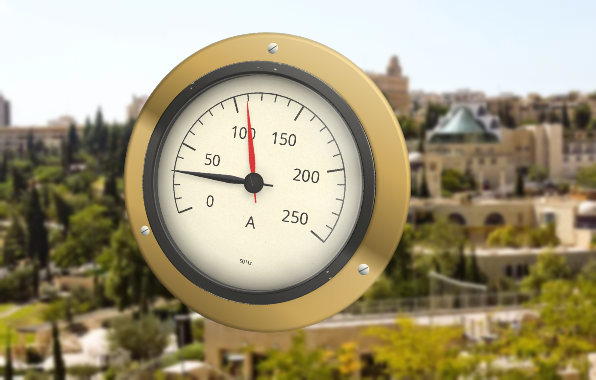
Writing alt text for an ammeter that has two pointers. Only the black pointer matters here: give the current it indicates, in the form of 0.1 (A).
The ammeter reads 30 (A)
